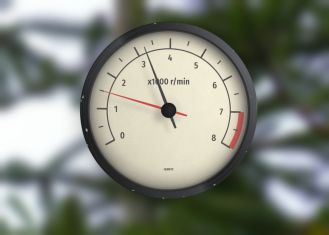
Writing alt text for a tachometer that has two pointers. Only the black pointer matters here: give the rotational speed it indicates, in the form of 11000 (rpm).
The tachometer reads 3250 (rpm)
